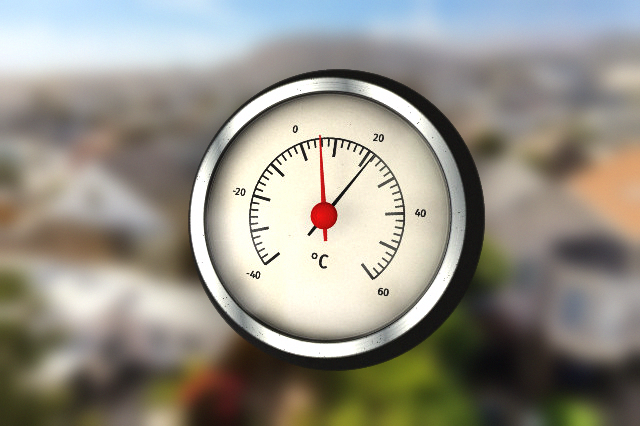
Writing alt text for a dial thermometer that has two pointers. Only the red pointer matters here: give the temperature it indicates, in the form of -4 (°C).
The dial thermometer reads 6 (°C)
